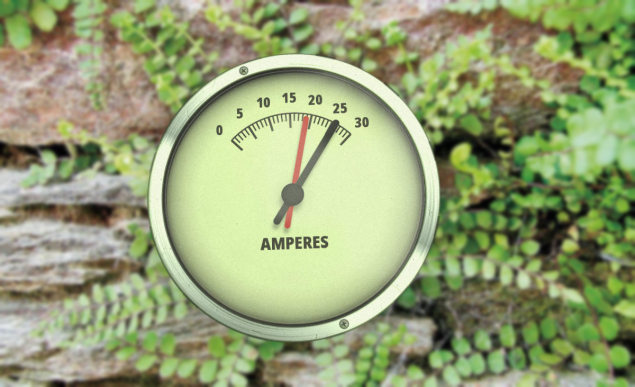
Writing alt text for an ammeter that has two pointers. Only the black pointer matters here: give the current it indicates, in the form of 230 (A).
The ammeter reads 26 (A)
